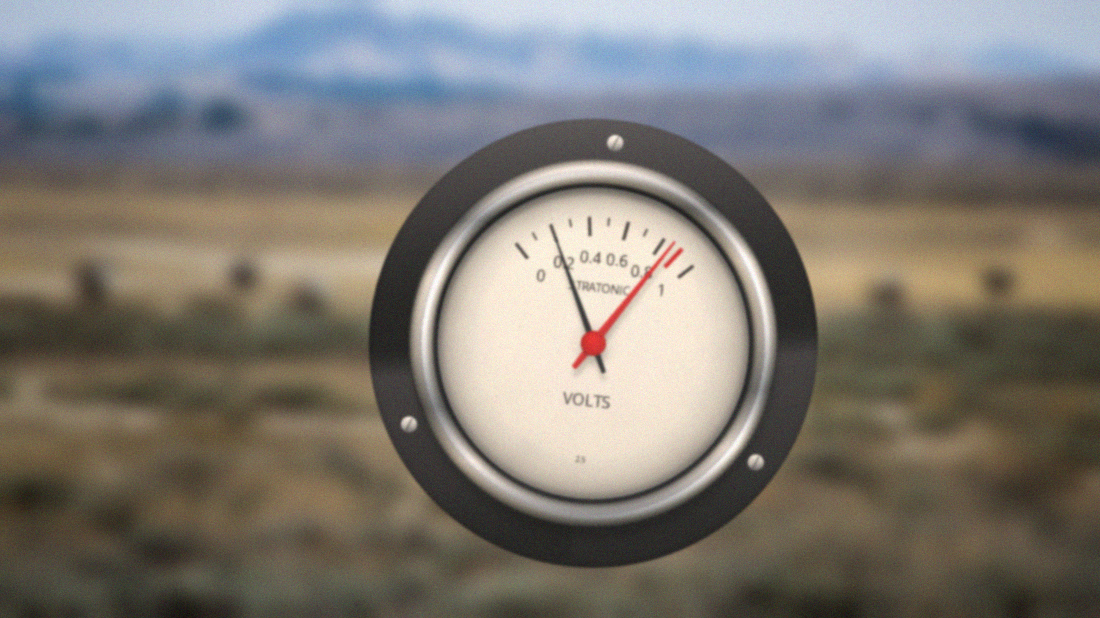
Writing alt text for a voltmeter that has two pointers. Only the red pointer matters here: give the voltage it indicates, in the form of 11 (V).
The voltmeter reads 0.85 (V)
